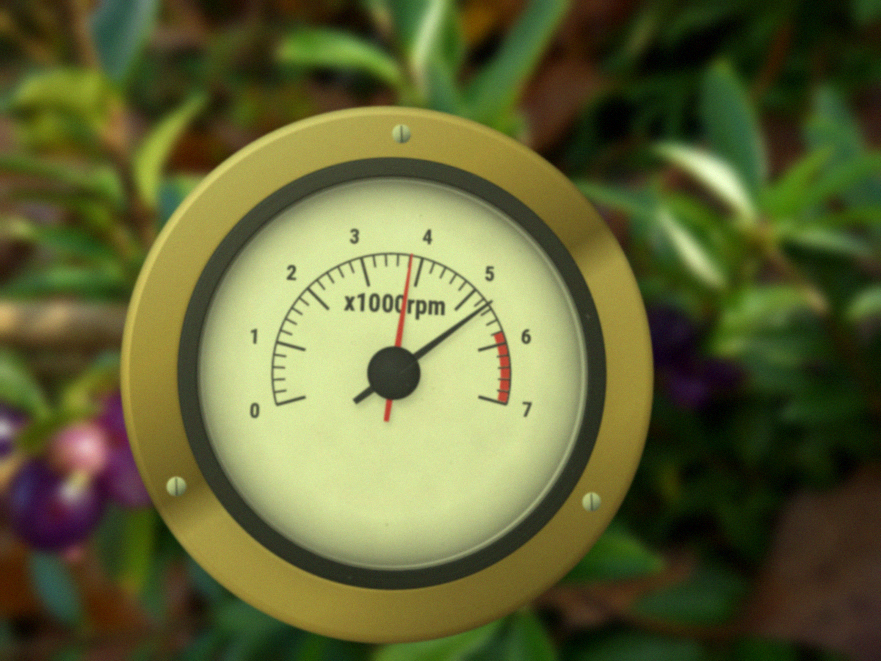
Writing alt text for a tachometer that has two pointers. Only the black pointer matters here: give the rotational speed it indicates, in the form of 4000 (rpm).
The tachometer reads 5300 (rpm)
